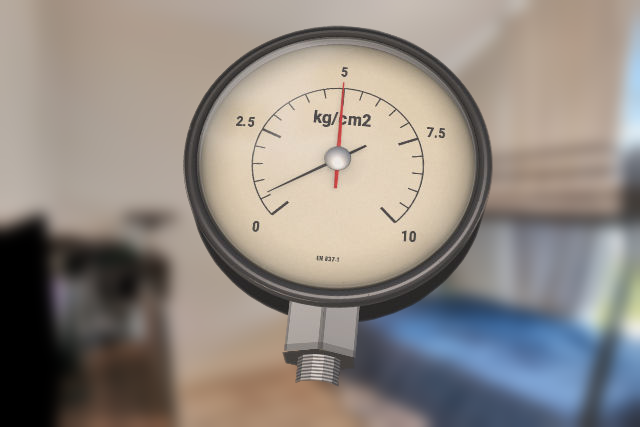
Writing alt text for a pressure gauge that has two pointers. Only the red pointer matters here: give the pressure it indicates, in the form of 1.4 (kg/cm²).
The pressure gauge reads 5 (kg/cm²)
